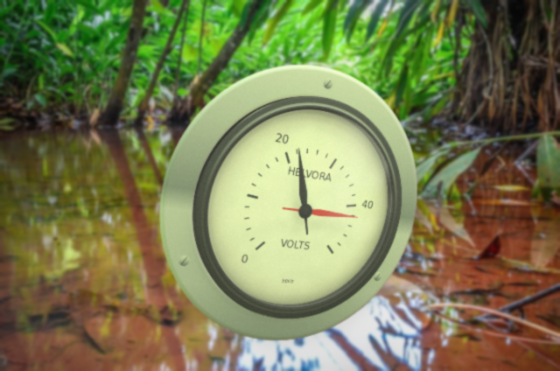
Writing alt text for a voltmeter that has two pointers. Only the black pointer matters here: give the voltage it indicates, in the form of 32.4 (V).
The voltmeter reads 22 (V)
